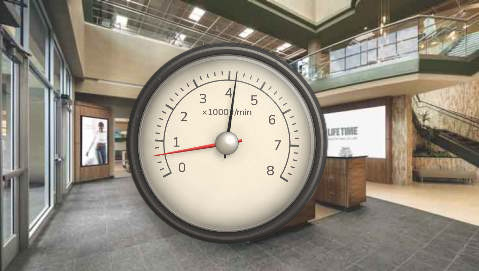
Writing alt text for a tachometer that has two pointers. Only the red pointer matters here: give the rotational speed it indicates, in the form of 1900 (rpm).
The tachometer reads 600 (rpm)
